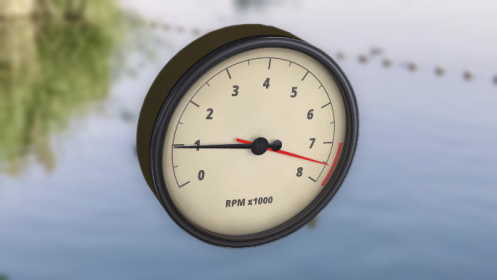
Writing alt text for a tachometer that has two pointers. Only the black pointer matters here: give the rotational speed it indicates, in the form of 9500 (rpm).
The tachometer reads 1000 (rpm)
